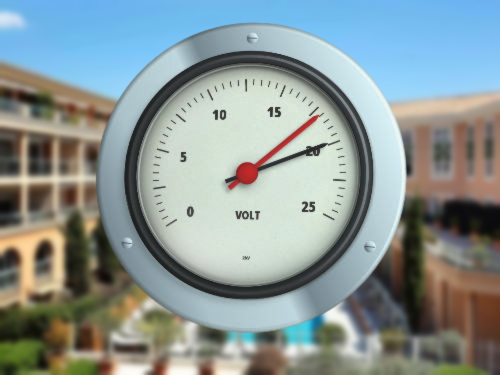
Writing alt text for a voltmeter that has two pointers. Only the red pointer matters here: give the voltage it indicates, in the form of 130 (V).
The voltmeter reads 18 (V)
